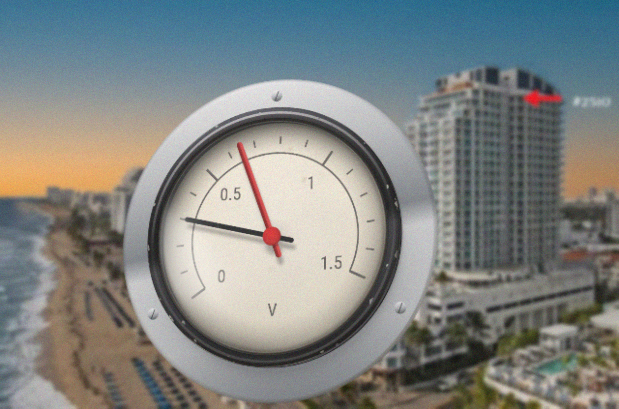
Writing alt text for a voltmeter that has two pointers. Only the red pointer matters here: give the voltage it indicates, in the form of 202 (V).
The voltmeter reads 0.65 (V)
